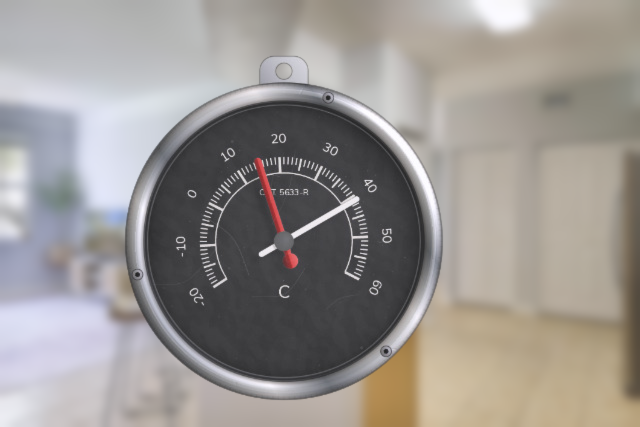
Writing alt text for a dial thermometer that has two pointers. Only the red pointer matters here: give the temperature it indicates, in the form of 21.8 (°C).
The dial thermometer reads 15 (°C)
